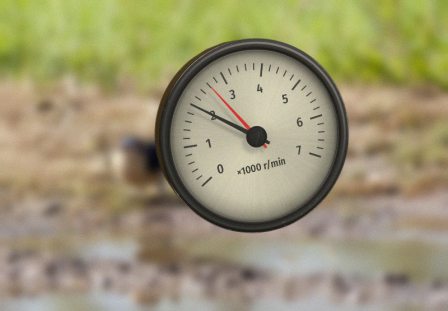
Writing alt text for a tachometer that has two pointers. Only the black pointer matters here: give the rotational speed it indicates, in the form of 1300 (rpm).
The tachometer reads 2000 (rpm)
